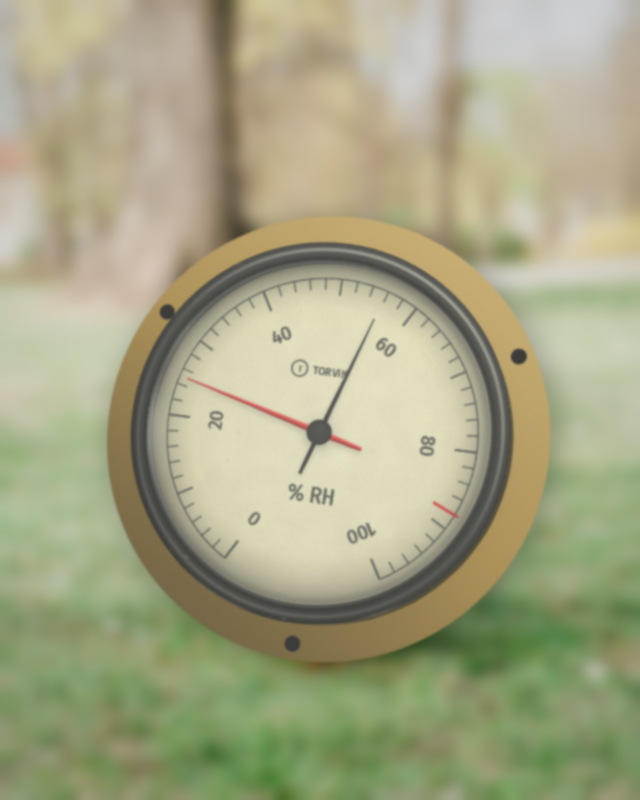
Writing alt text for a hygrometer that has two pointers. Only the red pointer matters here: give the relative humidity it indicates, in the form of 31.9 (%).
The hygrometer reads 25 (%)
